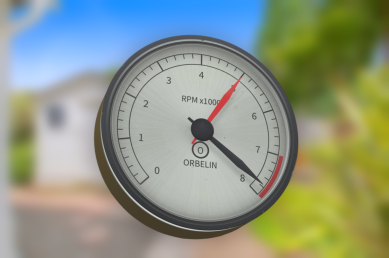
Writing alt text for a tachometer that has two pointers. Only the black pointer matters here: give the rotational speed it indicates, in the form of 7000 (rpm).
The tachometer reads 7800 (rpm)
